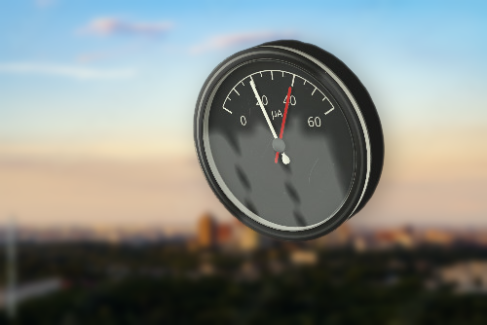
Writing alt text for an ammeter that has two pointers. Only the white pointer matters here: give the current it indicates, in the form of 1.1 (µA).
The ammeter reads 20 (µA)
